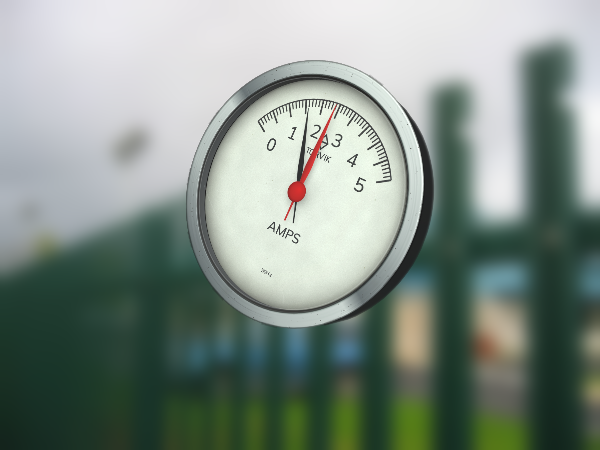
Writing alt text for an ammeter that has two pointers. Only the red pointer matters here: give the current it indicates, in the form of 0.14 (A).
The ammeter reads 2.5 (A)
